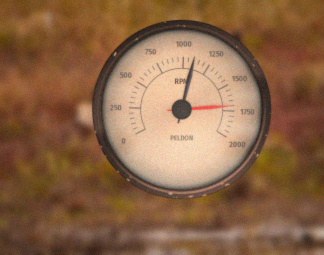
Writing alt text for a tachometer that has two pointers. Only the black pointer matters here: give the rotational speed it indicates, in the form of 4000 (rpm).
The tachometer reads 1100 (rpm)
